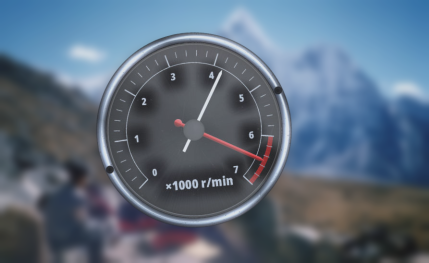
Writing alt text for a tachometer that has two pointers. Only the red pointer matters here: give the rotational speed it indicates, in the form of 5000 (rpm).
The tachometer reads 6500 (rpm)
